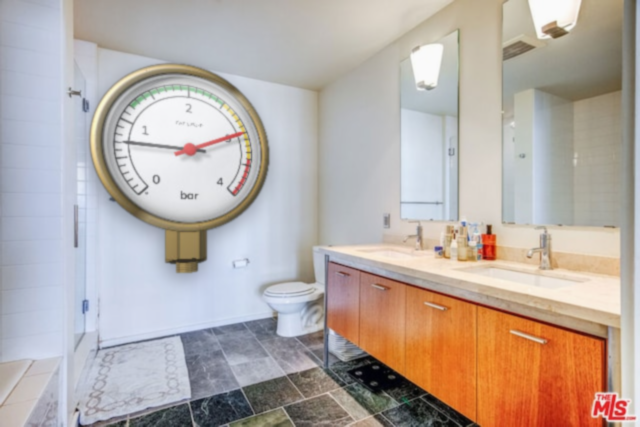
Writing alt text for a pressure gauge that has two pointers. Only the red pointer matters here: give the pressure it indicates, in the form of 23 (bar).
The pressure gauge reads 3 (bar)
